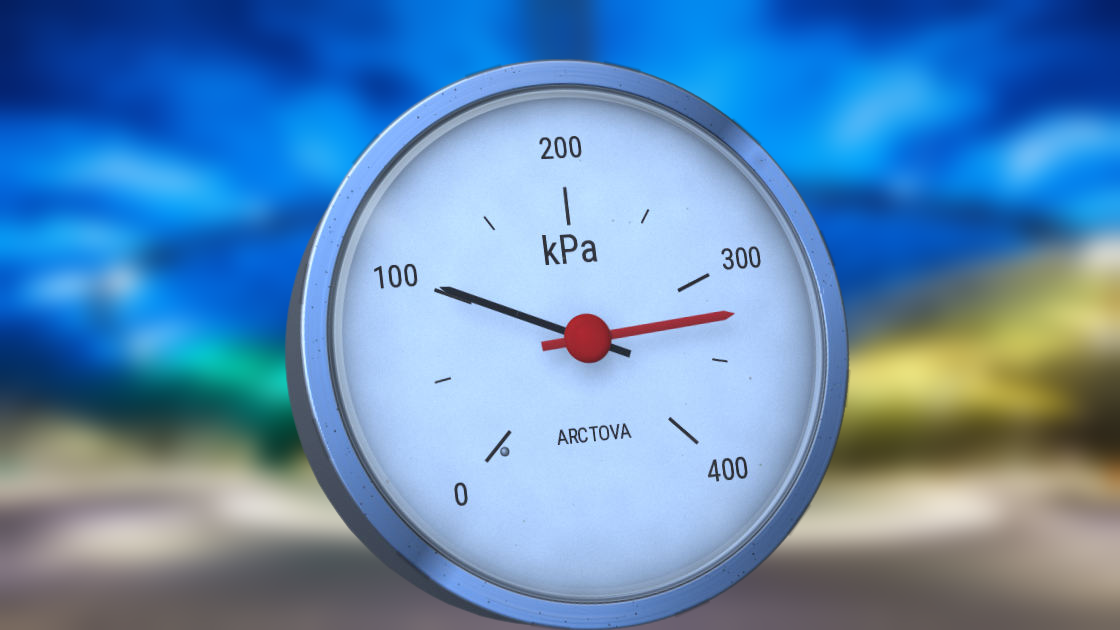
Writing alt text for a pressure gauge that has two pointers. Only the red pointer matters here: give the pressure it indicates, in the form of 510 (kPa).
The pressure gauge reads 325 (kPa)
